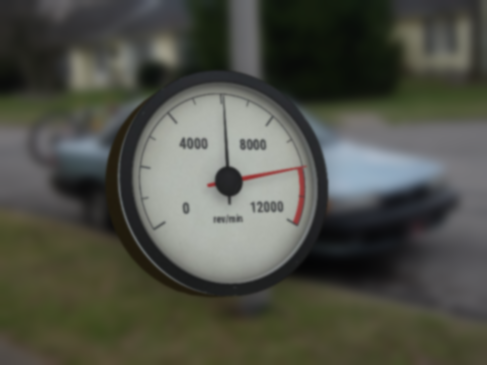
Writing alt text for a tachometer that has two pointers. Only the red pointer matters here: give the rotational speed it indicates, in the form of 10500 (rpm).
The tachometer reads 10000 (rpm)
